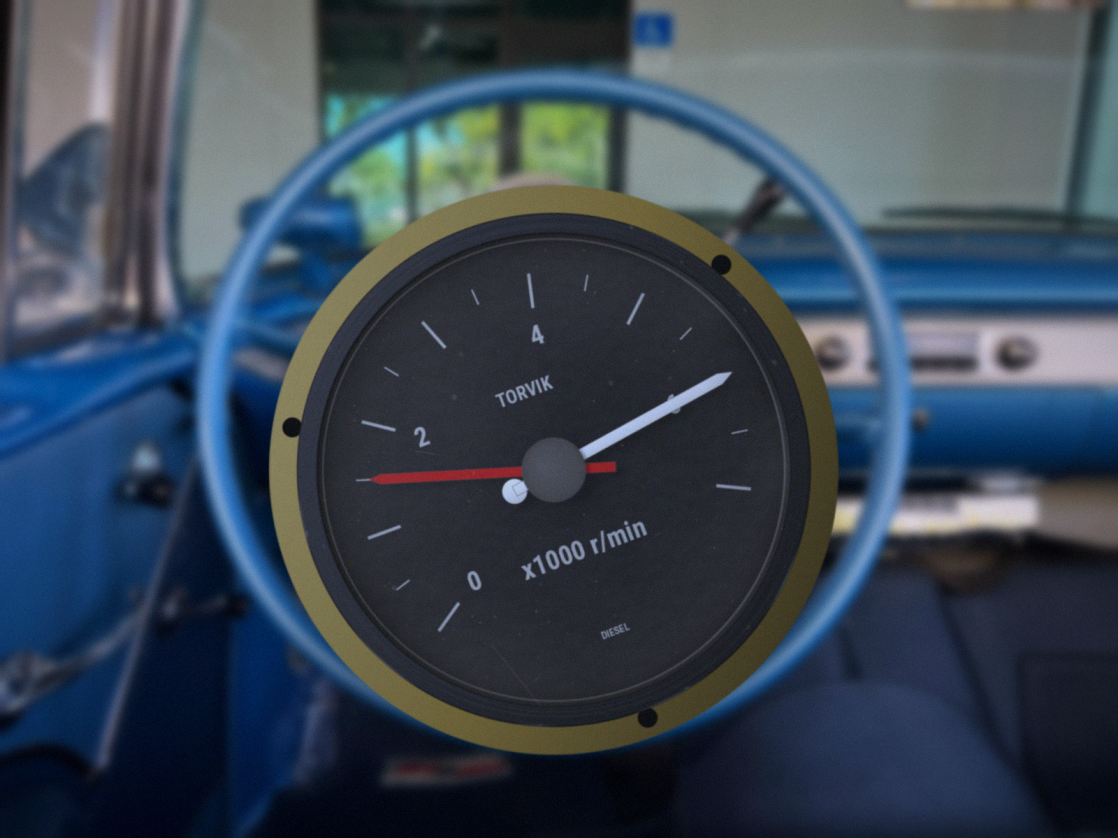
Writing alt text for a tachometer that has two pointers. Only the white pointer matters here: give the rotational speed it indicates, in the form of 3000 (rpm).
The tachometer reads 6000 (rpm)
